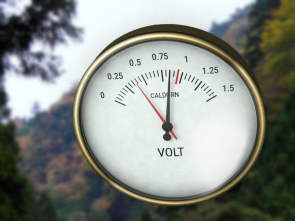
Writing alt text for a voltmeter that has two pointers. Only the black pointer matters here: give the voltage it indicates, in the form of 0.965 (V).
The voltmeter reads 0.85 (V)
